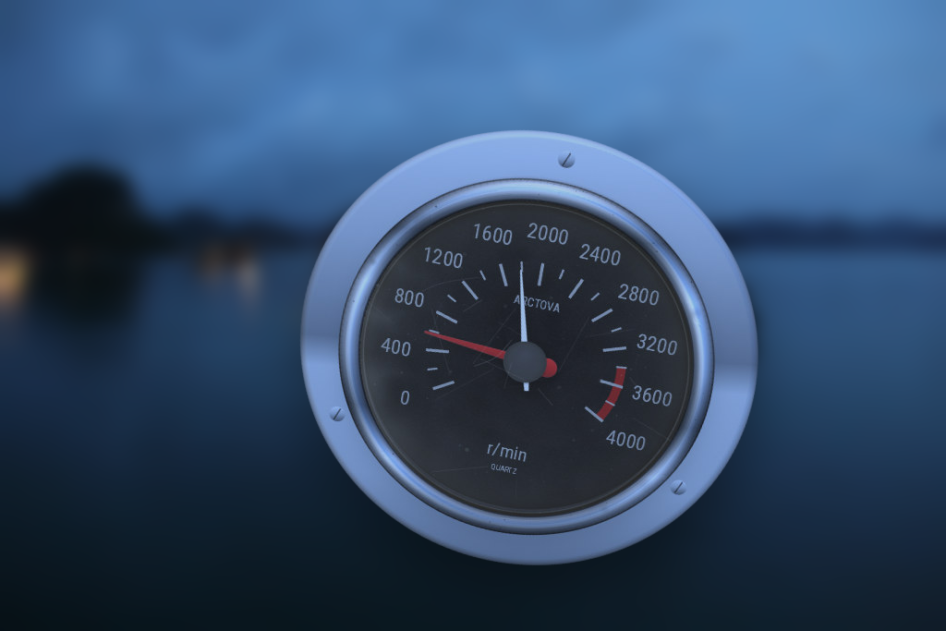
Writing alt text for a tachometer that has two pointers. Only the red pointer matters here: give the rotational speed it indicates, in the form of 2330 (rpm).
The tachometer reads 600 (rpm)
